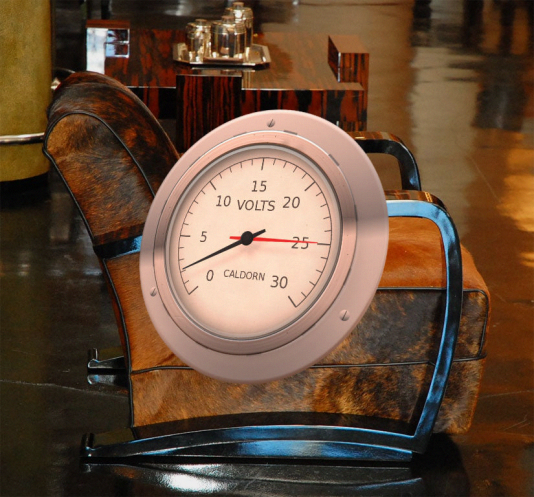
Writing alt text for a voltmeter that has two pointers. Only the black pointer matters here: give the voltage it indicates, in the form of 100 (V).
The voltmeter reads 2 (V)
